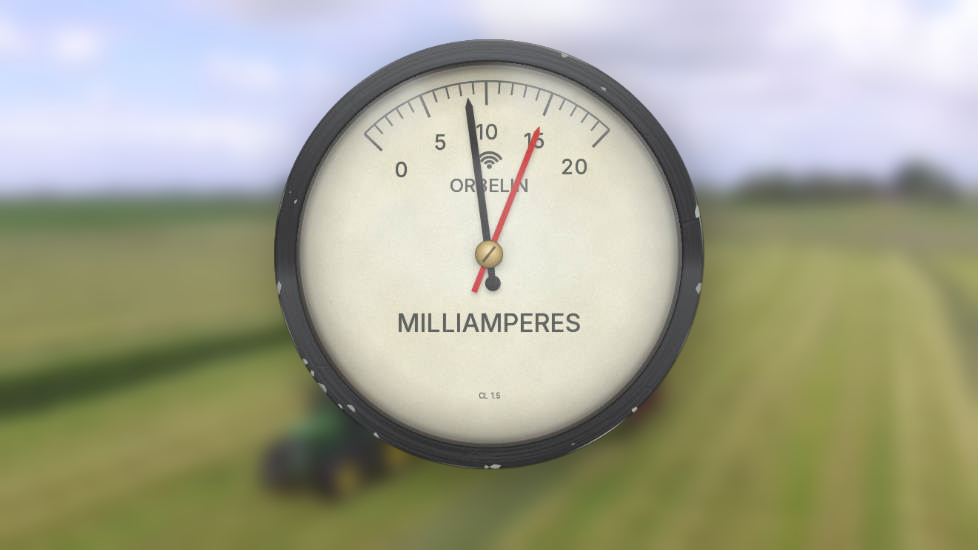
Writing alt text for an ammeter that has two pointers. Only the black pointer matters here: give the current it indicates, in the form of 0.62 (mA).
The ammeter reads 8.5 (mA)
